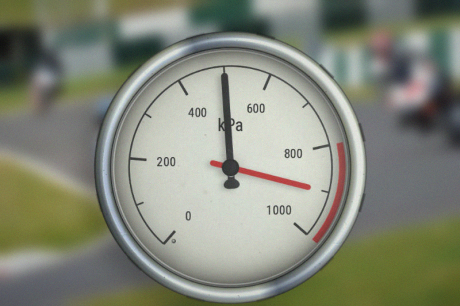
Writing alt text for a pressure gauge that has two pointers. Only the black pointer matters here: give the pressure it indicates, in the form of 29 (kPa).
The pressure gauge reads 500 (kPa)
